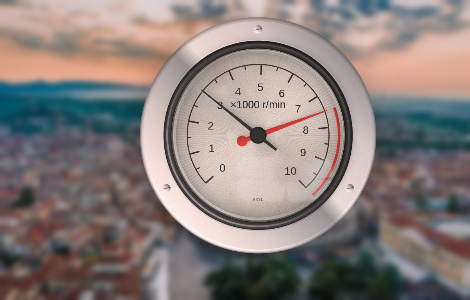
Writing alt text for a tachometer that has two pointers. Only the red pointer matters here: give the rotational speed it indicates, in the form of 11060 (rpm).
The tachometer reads 7500 (rpm)
